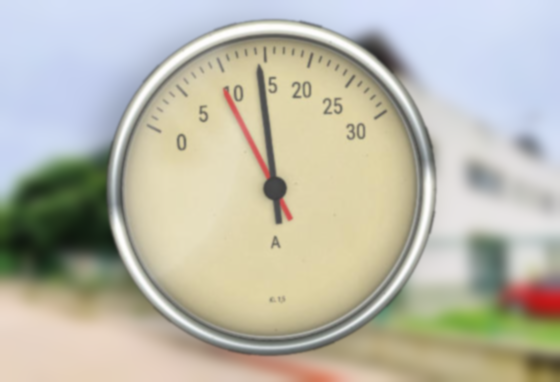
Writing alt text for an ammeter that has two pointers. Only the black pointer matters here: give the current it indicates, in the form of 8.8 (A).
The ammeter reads 14 (A)
